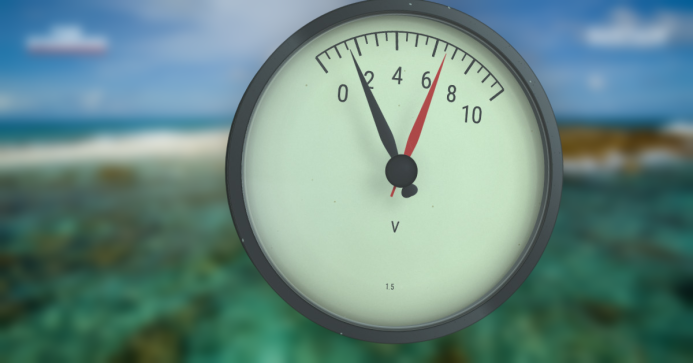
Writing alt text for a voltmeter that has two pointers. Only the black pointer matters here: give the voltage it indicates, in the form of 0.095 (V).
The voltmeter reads 1.5 (V)
